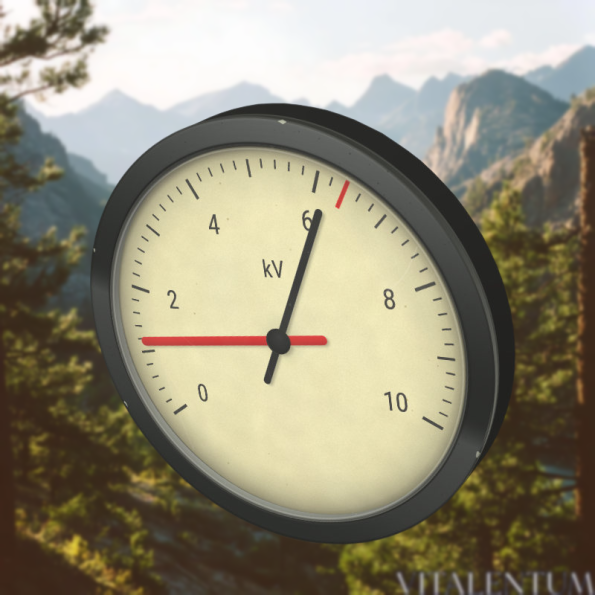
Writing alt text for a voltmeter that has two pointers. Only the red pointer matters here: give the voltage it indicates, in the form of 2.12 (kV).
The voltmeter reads 1.2 (kV)
